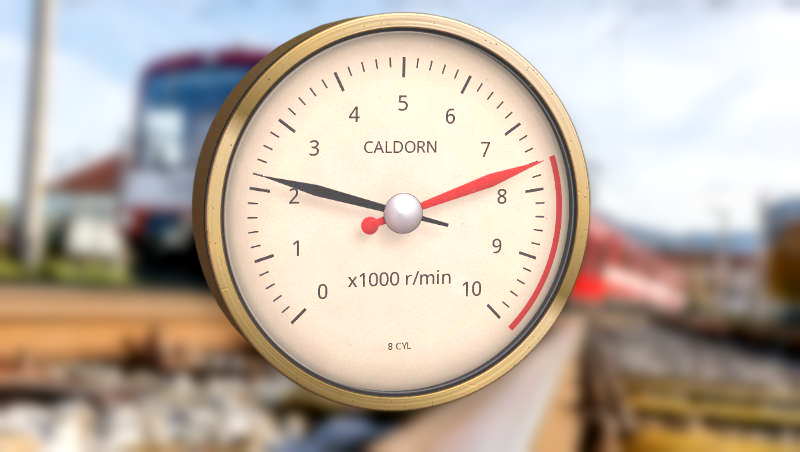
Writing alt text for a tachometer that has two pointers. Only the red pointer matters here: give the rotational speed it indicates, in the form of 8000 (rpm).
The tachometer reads 7600 (rpm)
